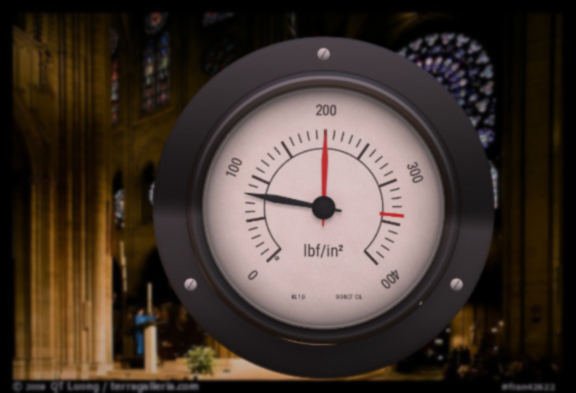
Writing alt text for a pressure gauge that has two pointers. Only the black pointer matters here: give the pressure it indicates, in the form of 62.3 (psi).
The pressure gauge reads 80 (psi)
